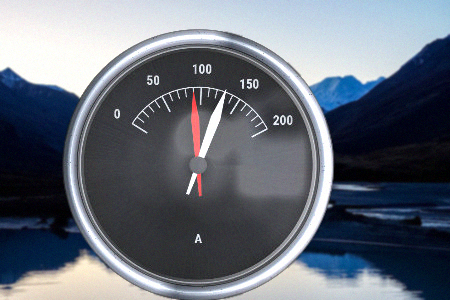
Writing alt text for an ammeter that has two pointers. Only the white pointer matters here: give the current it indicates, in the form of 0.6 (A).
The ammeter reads 130 (A)
